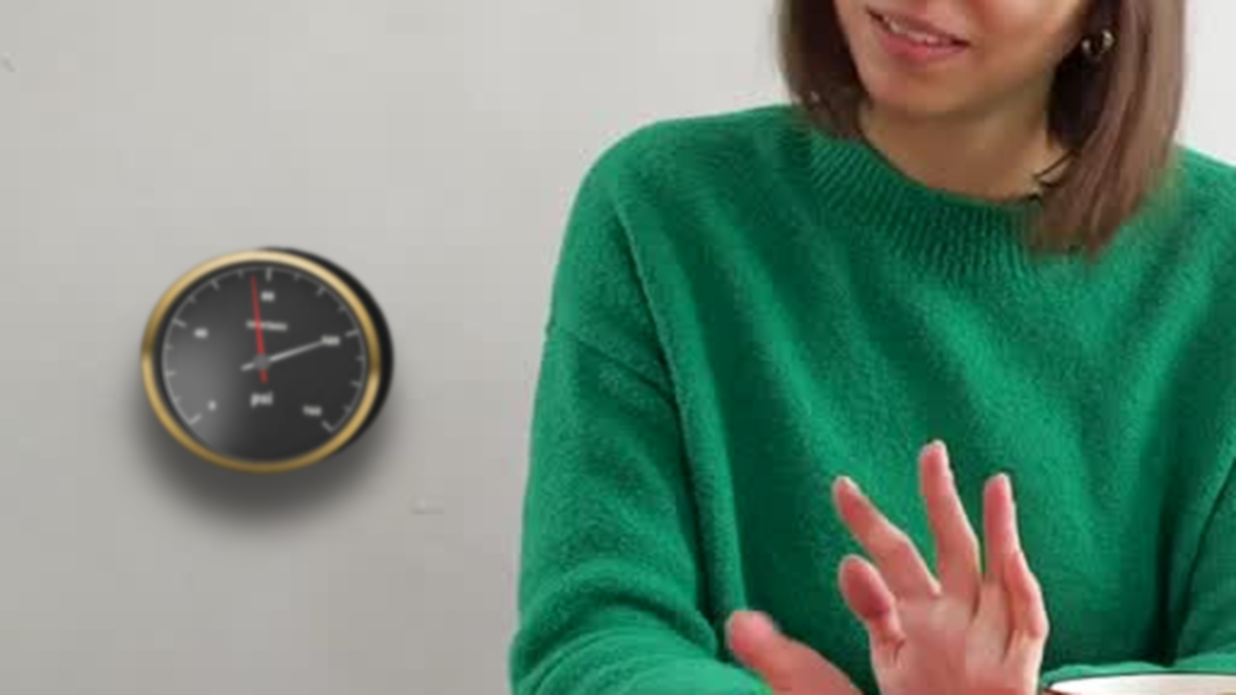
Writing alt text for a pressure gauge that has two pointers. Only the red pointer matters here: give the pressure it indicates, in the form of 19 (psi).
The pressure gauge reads 75 (psi)
